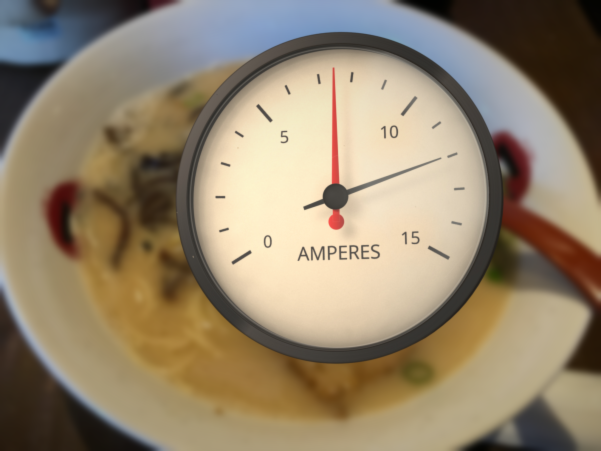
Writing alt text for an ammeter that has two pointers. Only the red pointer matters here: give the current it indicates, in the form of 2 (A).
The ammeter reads 7.5 (A)
